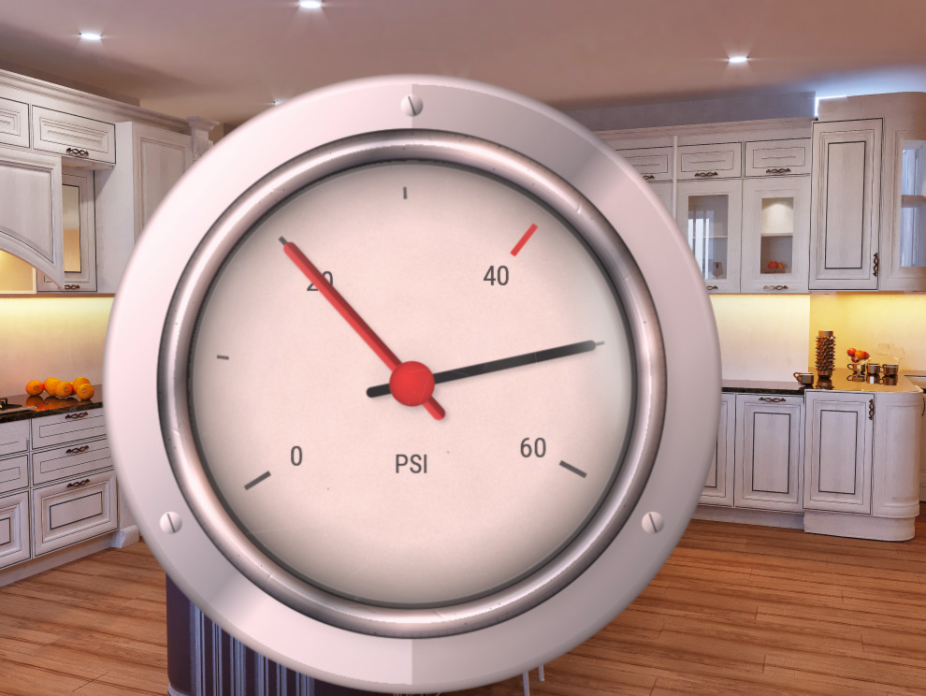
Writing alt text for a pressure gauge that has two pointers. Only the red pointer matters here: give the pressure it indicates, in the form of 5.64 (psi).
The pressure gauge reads 20 (psi)
